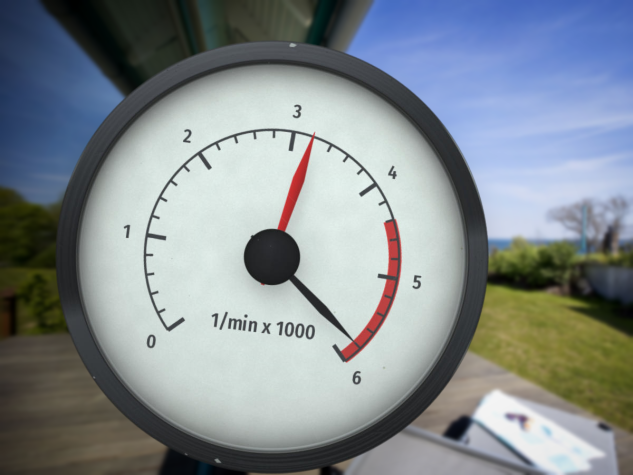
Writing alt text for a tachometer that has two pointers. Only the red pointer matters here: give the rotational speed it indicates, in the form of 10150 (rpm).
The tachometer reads 3200 (rpm)
